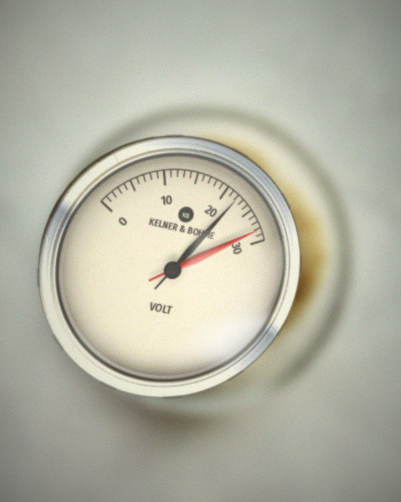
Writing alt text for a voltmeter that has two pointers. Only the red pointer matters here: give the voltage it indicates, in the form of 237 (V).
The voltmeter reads 28 (V)
